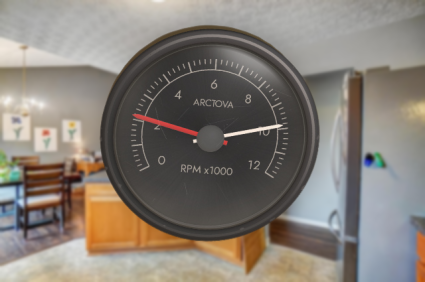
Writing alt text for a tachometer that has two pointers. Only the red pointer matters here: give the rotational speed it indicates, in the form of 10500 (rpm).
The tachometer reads 2200 (rpm)
